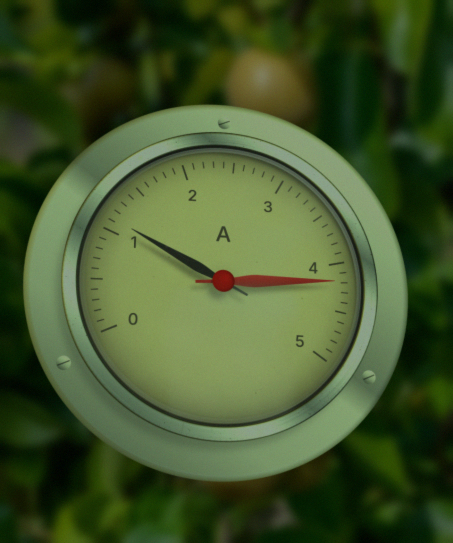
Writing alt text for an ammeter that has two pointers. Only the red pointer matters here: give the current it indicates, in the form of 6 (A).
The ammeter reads 4.2 (A)
